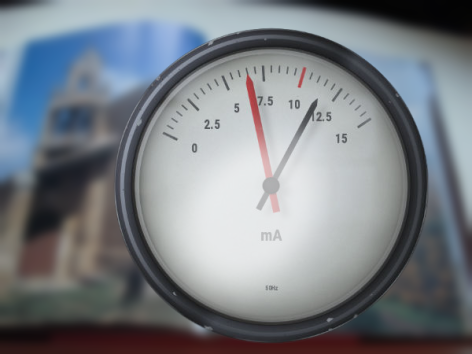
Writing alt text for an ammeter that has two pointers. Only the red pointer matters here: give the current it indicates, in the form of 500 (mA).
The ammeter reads 6.5 (mA)
